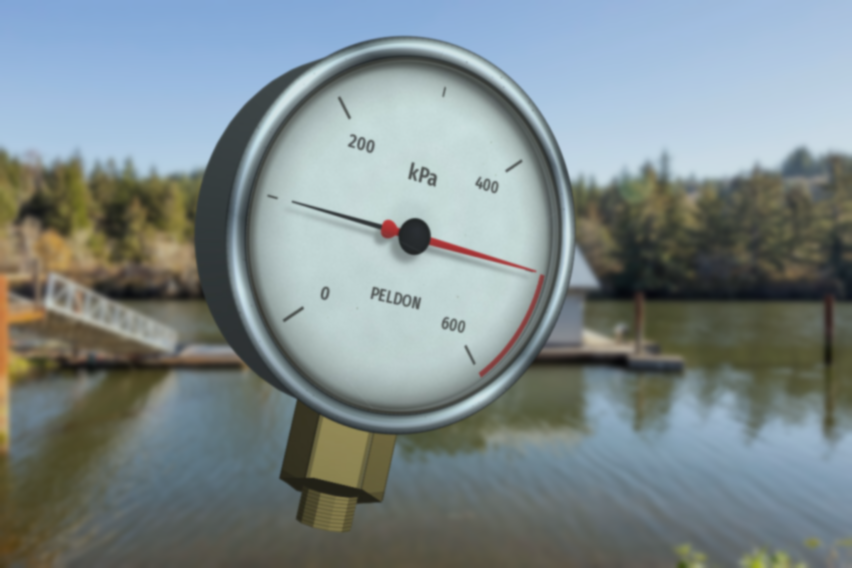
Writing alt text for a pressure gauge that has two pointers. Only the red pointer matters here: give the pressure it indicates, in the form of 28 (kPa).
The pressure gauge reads 500 (kPa)
